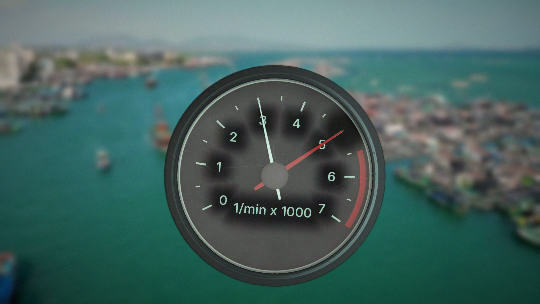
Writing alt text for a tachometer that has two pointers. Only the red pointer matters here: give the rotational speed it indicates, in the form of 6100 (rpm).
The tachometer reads 5000 (rpm)
